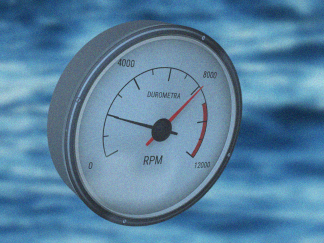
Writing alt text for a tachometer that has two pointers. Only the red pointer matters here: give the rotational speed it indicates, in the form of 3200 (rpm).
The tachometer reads 8000 (rpm)
